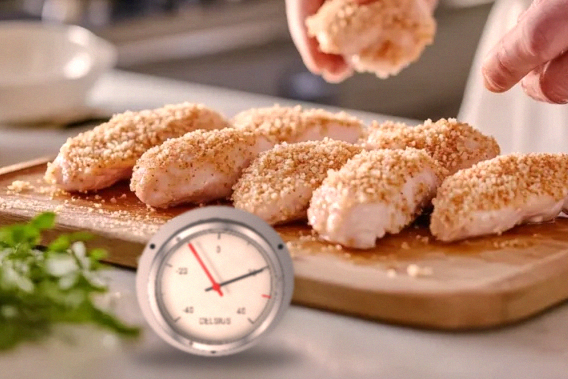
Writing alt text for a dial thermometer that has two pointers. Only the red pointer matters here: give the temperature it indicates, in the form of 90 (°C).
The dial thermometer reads -10 (°C)
